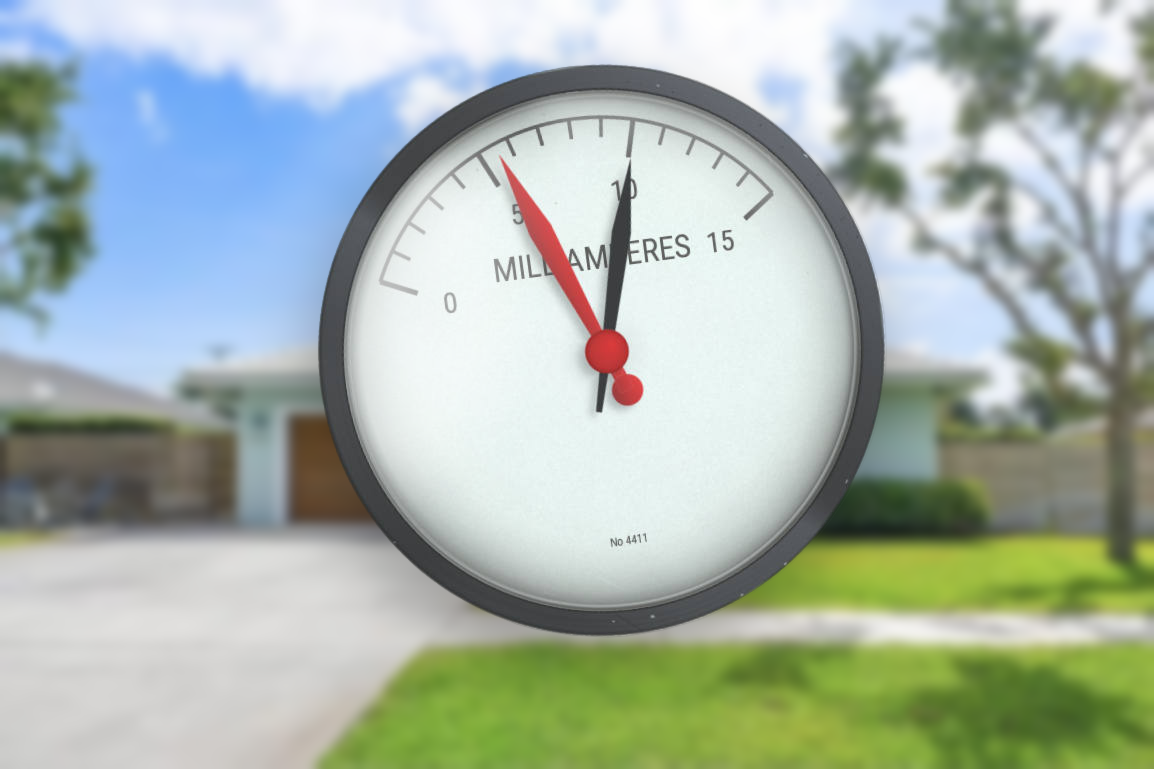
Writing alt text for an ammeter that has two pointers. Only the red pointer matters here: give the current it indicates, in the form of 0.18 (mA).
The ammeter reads 5.5 (mA)
